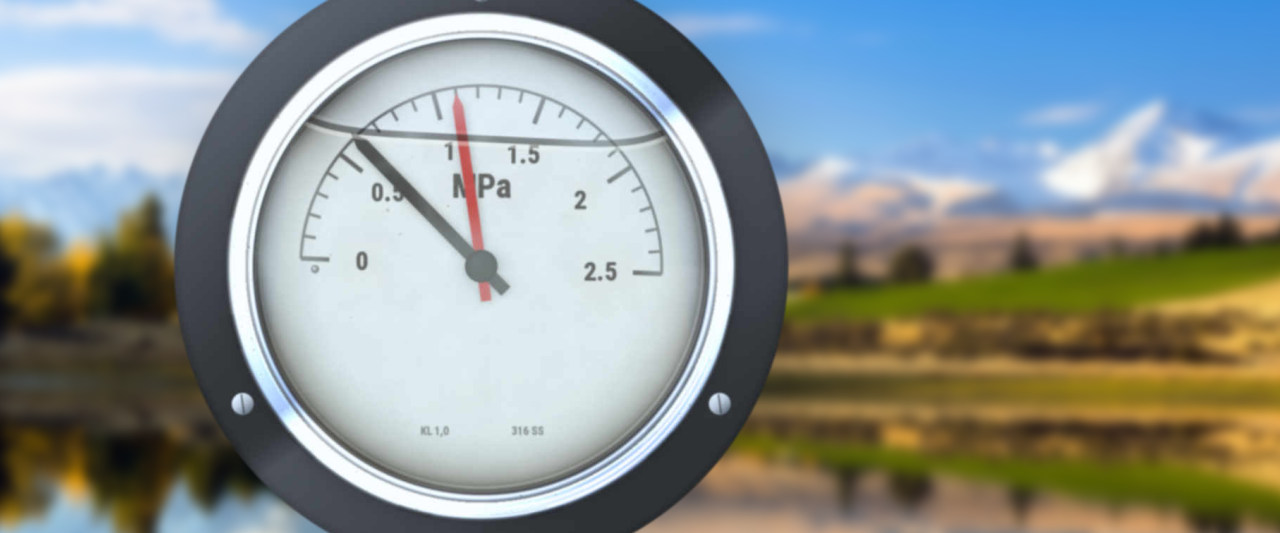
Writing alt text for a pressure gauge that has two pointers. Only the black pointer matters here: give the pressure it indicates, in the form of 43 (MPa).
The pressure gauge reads 0.6 (MPa)
